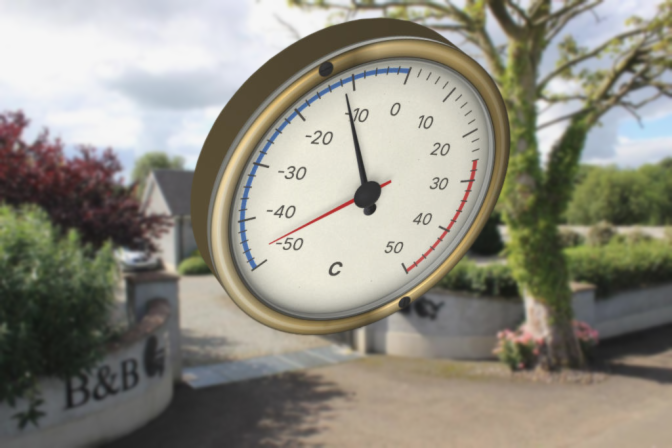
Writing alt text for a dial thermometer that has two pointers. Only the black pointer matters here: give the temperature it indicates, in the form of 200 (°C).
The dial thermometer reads -12 (°C)
